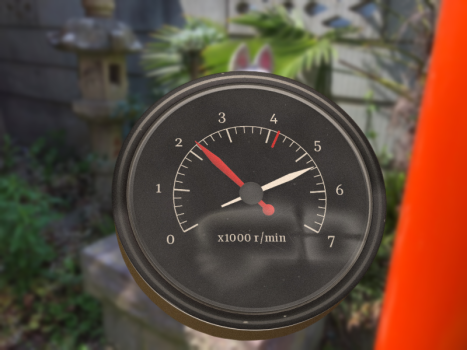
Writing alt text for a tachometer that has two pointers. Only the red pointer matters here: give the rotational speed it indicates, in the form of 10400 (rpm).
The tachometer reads 2200 (rpm)
